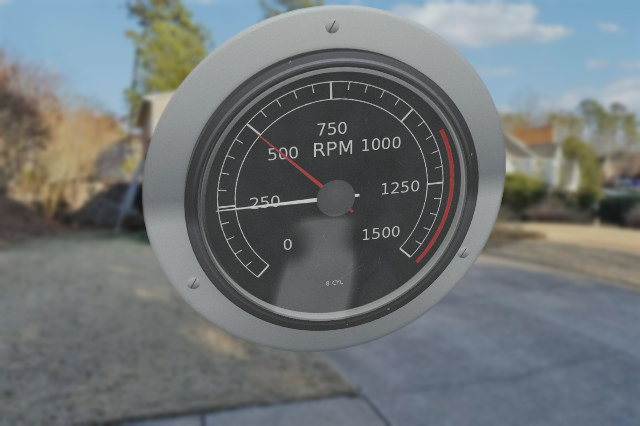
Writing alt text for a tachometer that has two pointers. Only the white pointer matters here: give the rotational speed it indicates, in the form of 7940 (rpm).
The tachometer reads 250 (rpm)
